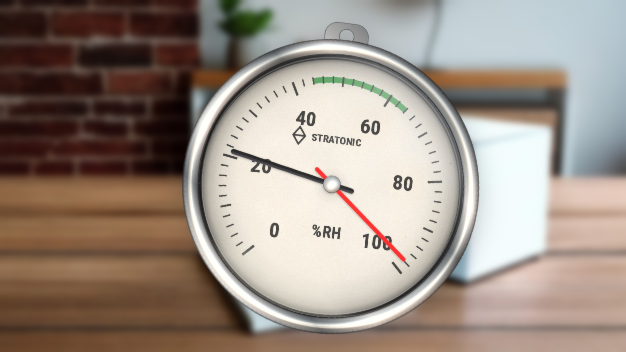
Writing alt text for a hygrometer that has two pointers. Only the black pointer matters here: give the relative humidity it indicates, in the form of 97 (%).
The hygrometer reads 21 (%)
